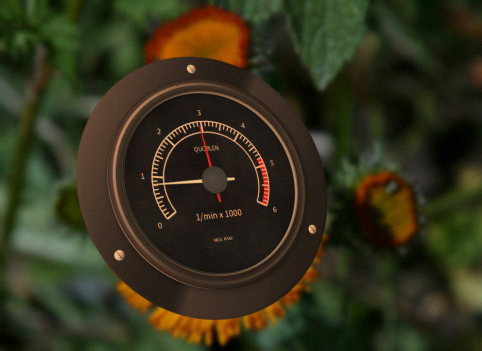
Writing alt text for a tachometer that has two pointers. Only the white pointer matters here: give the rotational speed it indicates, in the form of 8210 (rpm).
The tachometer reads 800 (rpm)
